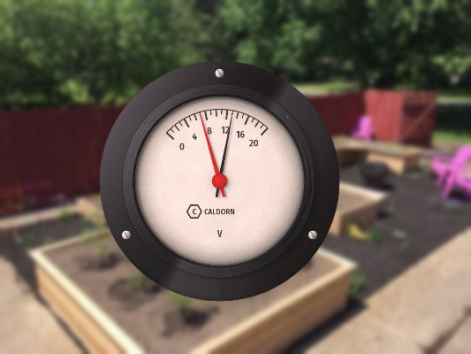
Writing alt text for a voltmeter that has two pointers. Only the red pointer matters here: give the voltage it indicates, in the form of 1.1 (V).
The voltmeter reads 7 (V)
